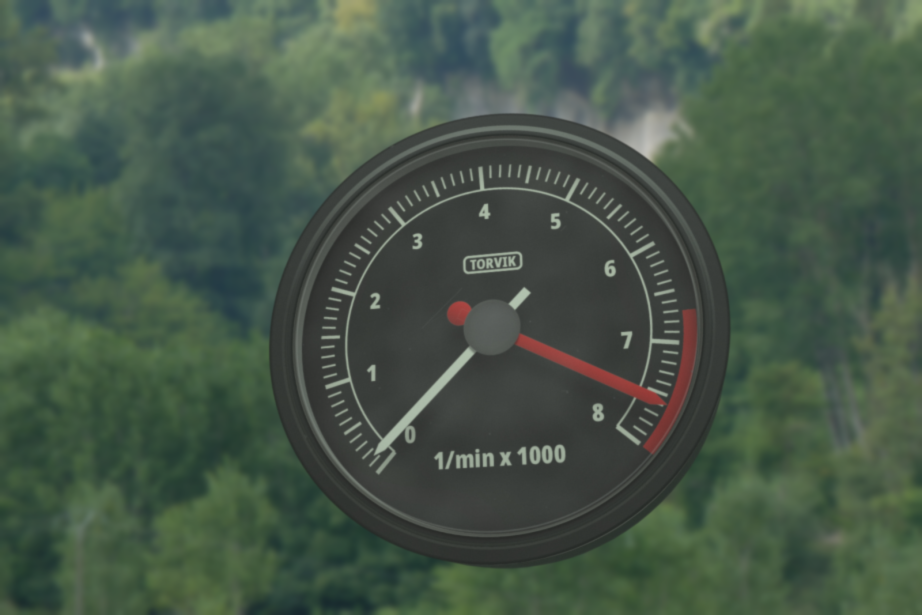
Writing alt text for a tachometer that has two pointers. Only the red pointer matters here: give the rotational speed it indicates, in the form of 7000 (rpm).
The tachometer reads 7600 (rpm)
